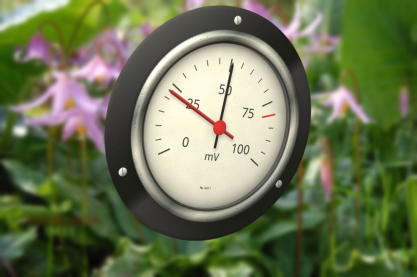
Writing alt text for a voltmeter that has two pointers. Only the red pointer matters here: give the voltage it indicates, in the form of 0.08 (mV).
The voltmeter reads 22.5 (mV)
